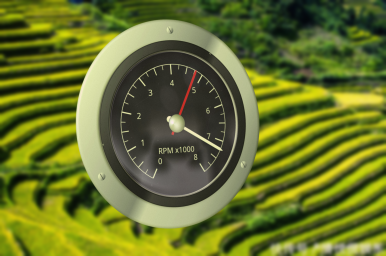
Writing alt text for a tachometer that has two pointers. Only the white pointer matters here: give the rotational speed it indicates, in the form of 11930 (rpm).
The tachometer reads 7250 (rpm)
